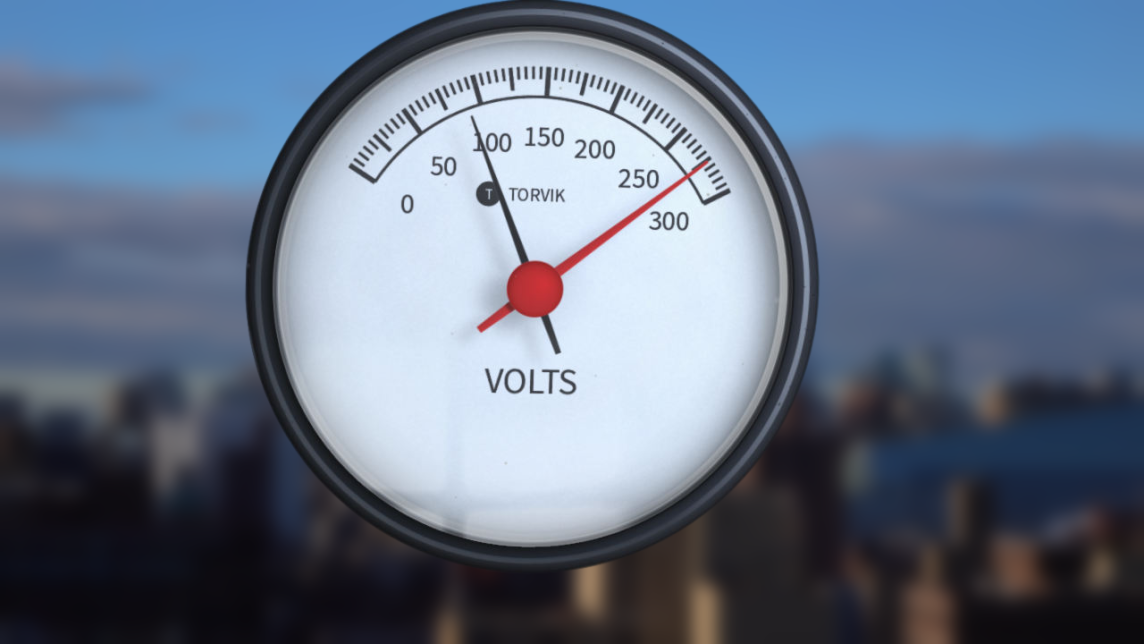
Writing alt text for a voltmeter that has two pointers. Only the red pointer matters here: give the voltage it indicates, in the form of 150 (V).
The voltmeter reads 275 (V)
